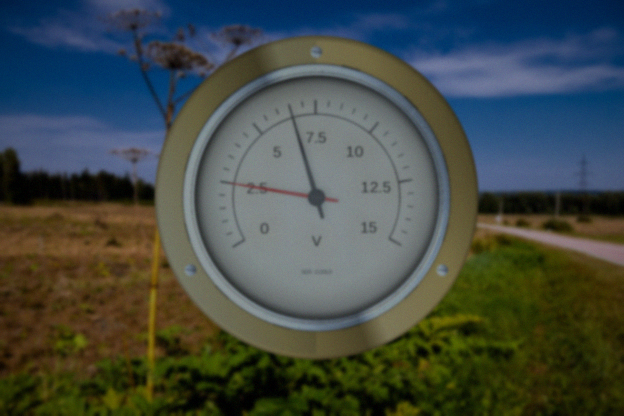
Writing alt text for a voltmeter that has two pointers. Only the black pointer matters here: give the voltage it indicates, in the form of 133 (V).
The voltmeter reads 6.5 (V)
